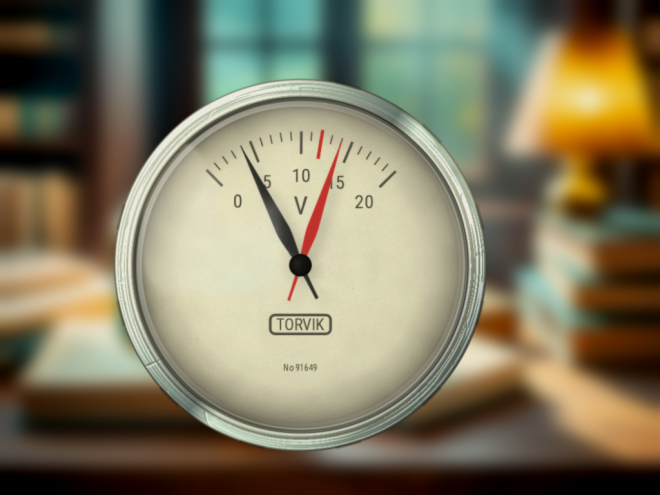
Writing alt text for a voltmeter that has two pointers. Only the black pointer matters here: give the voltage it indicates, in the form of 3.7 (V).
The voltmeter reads 4 (V)
